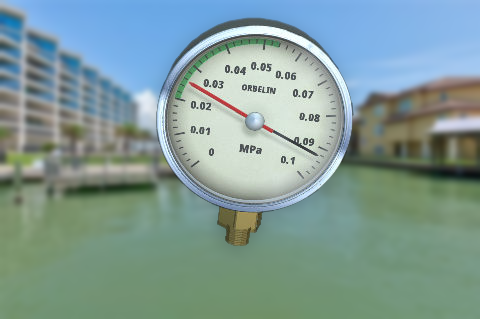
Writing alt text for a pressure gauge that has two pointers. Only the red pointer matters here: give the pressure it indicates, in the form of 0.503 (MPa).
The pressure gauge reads 0.026 (MPa)
